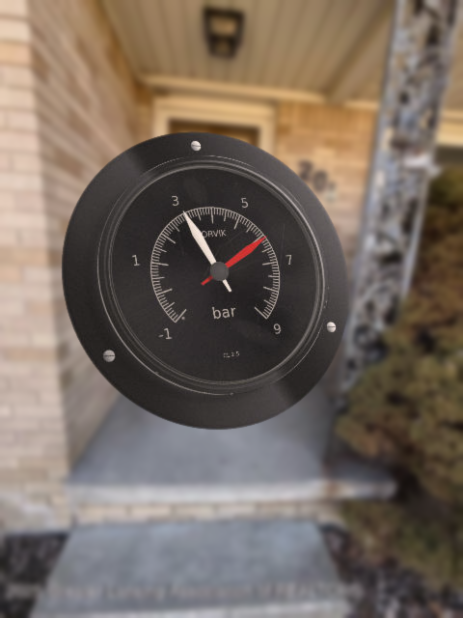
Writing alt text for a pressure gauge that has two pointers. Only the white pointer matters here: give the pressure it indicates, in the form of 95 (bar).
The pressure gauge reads 3 (bar)
